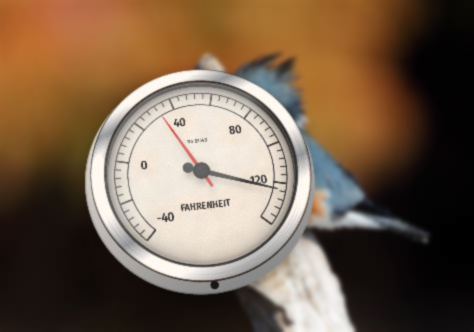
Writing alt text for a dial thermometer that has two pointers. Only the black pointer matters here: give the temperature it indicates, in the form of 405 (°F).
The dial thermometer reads 124 (°F)
